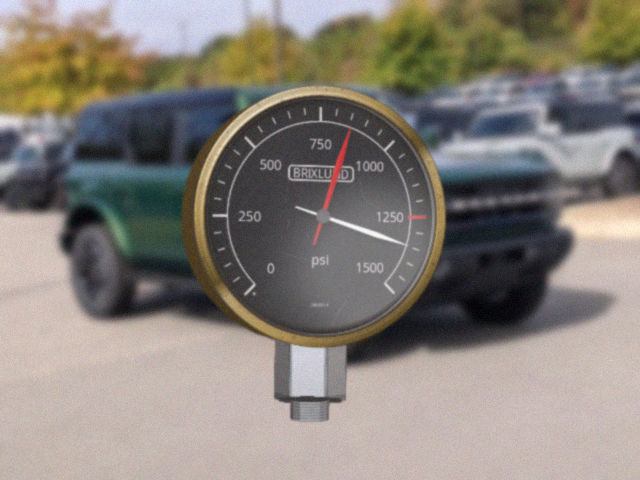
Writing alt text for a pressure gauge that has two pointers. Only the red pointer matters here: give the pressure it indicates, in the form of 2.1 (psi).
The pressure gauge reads 850 (psi)
